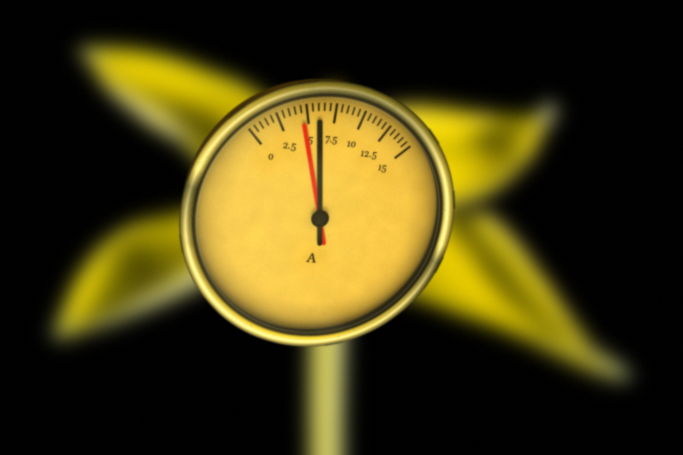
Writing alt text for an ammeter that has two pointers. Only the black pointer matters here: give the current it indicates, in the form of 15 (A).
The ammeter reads 6 (A)
